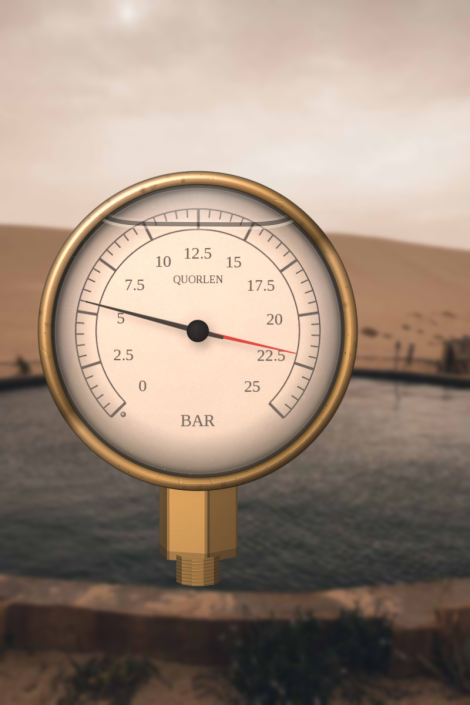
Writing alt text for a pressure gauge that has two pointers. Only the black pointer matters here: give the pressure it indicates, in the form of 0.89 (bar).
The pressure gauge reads 5.5 (bar)
